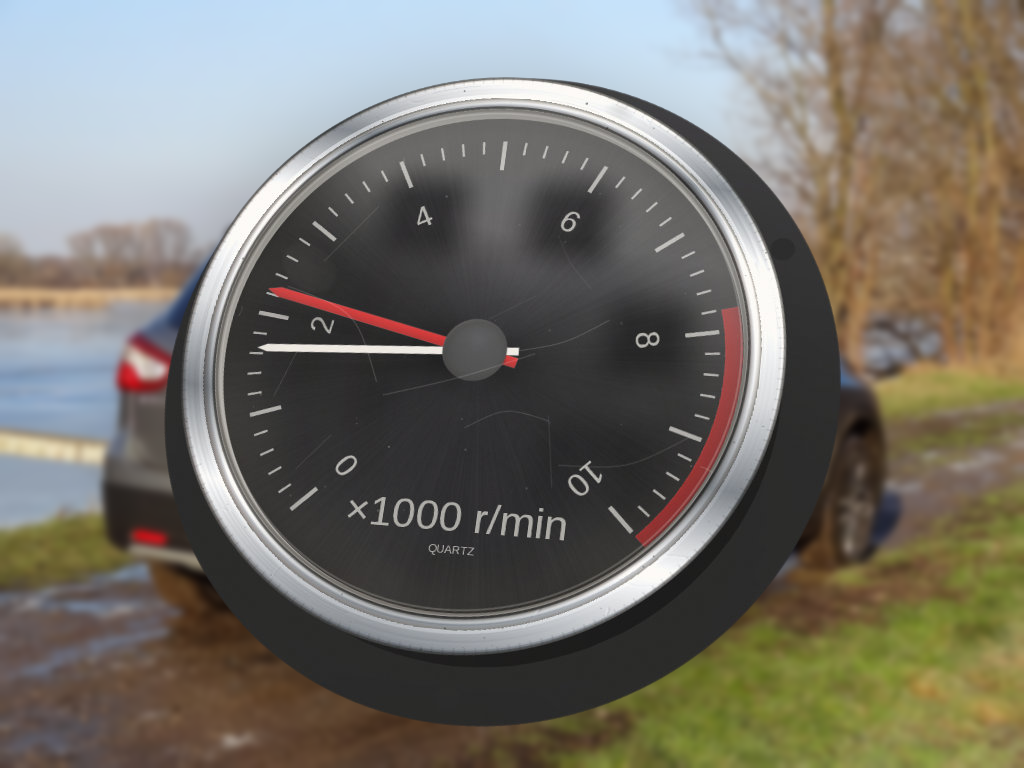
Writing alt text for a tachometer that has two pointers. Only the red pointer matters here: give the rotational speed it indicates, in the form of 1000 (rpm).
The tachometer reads 2200 (rpm)
